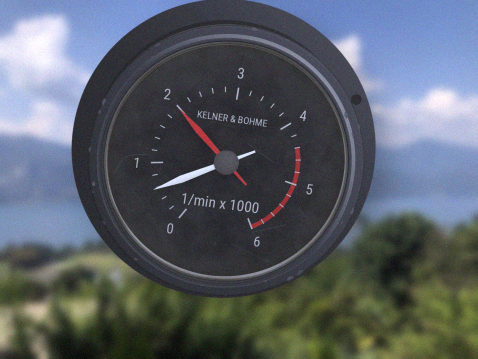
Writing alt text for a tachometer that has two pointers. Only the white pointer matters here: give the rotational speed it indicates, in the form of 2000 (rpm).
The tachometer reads 600 (rpm)
